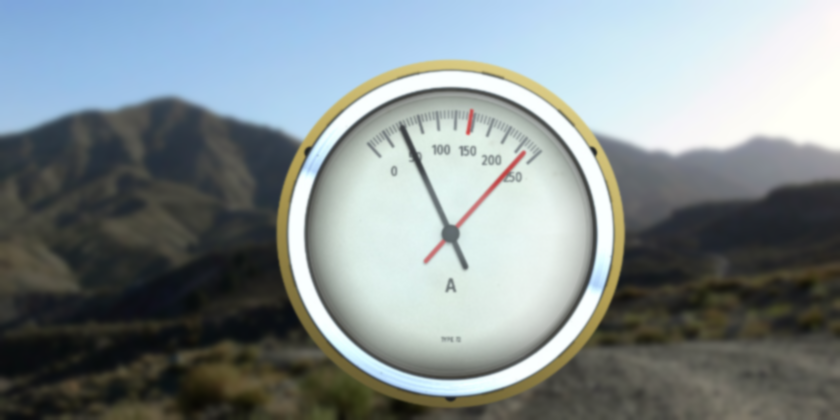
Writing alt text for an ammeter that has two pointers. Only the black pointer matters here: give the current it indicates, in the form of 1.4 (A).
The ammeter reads 50 (A)
